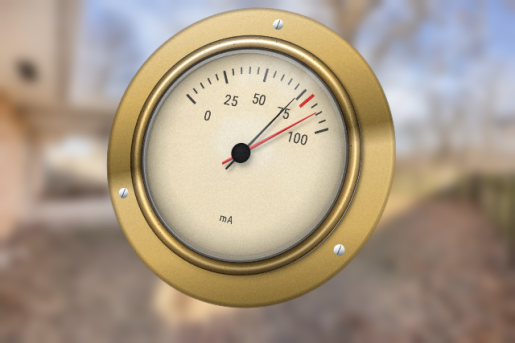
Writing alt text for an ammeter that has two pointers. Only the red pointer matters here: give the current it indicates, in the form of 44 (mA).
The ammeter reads 90 (mA)
